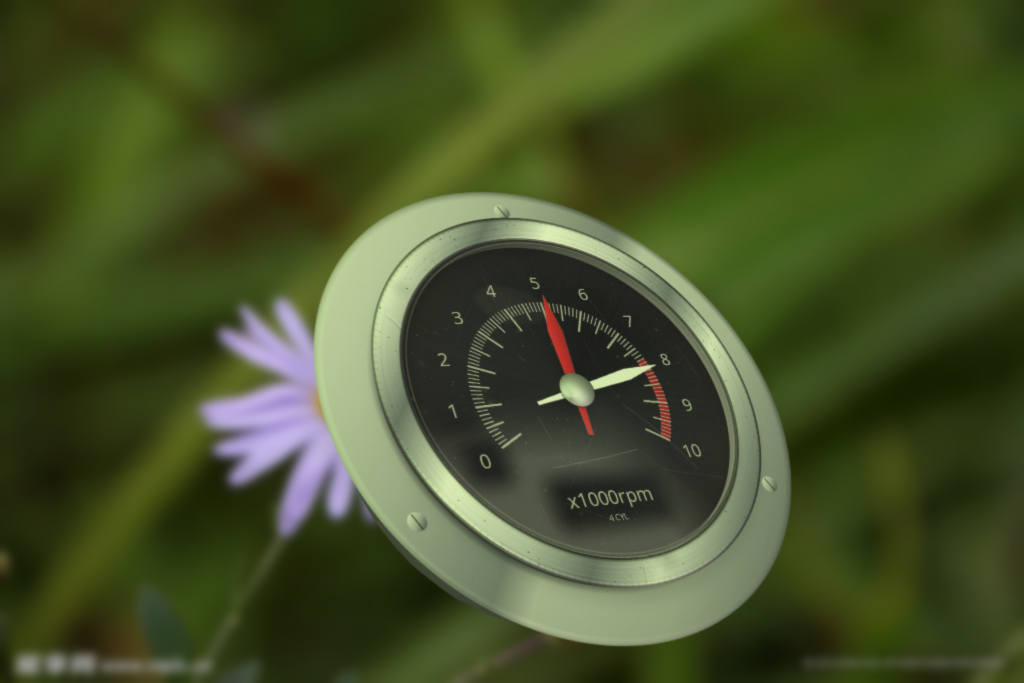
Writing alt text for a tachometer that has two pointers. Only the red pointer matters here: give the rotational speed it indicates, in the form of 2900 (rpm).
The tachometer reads 5000 (rpm)
